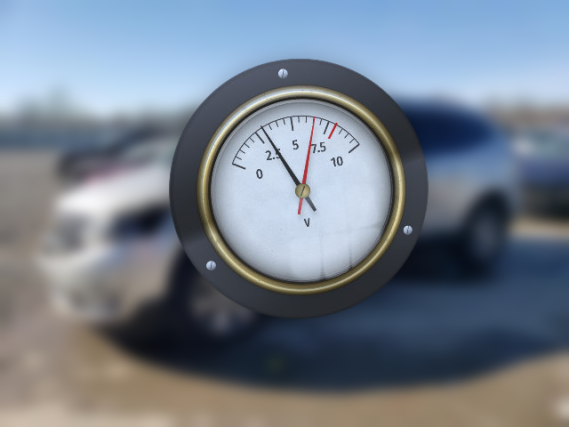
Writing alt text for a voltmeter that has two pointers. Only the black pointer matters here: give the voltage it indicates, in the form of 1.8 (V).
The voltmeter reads 3 (V)
